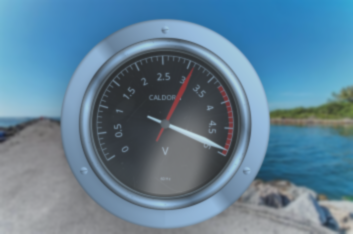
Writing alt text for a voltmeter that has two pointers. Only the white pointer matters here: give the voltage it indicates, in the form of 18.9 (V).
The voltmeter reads 4.9 (V)
